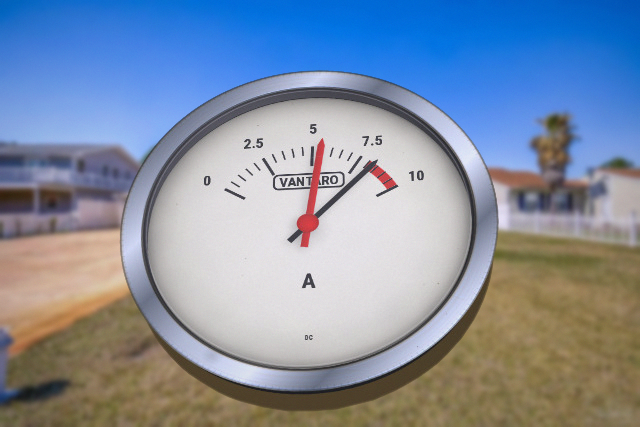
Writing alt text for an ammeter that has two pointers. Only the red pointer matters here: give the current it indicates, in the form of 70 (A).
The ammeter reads 5.5 (A)
